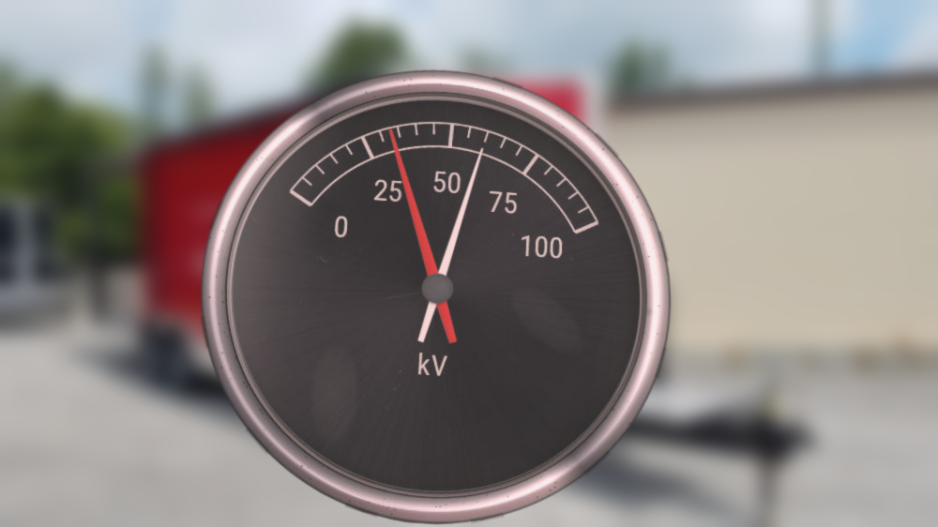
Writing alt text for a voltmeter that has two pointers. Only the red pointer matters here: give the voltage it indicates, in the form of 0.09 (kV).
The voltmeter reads 32.5 (kV)
